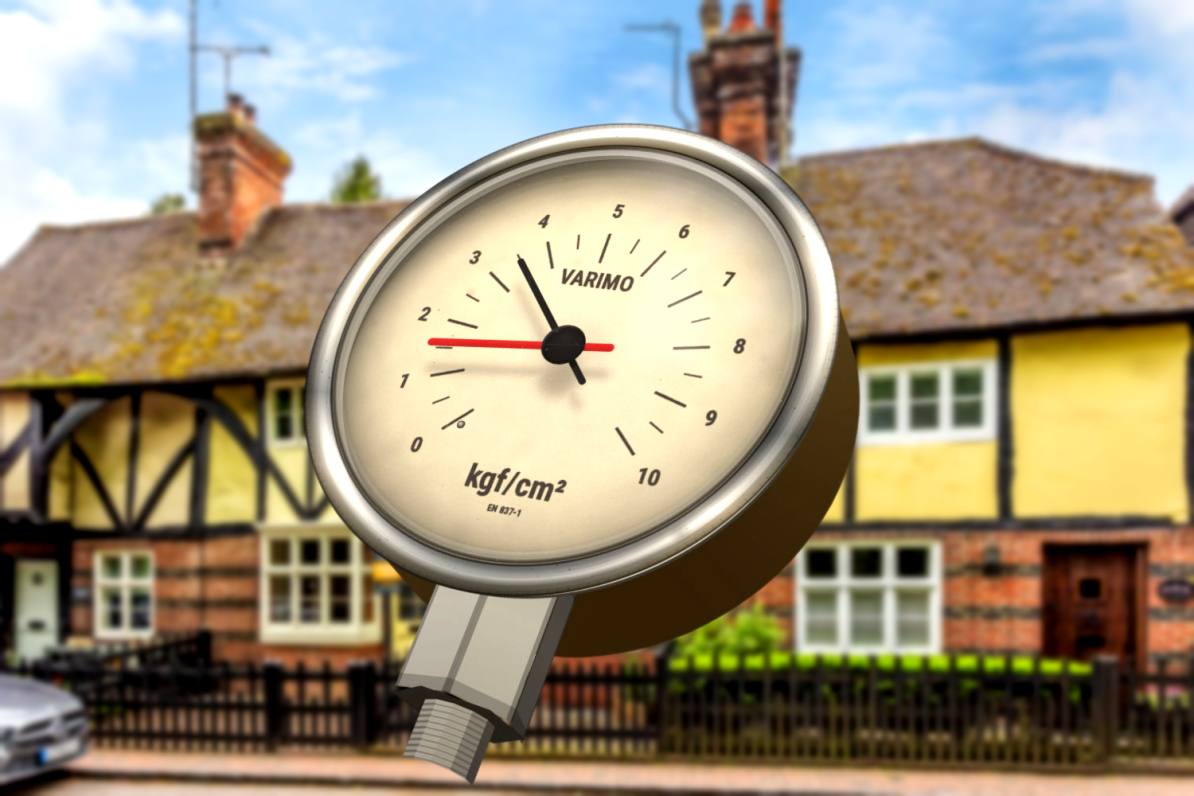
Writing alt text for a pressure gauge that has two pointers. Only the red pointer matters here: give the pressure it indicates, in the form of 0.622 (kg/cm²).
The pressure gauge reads 1.5 (kg/cm²)
